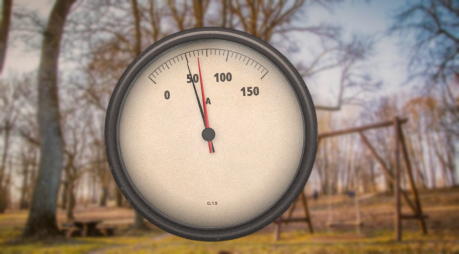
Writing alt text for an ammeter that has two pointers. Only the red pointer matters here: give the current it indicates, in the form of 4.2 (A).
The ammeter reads 65 (A)
